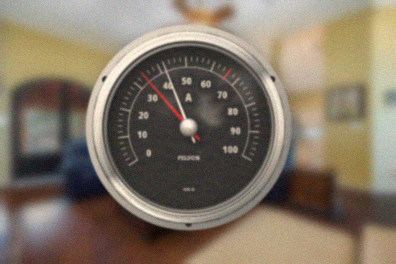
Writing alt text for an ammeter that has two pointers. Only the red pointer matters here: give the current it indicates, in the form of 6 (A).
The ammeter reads 34 (A)
